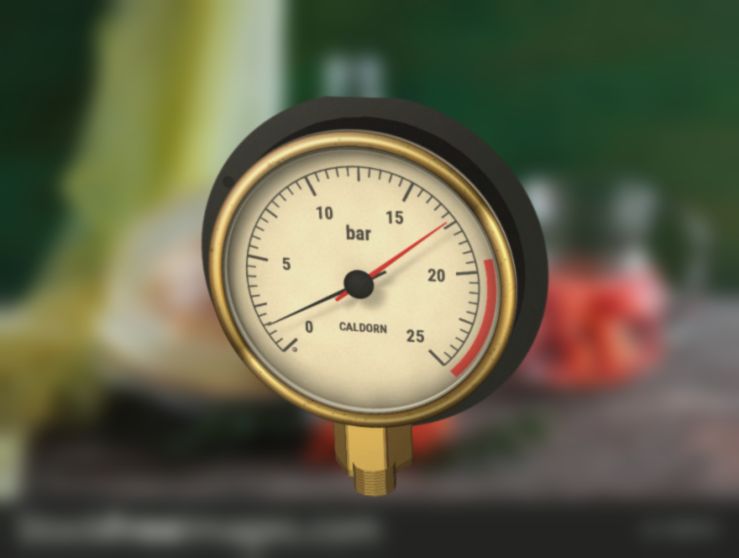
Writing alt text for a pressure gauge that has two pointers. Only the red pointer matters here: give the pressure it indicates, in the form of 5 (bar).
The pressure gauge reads 17.25 (bar)
